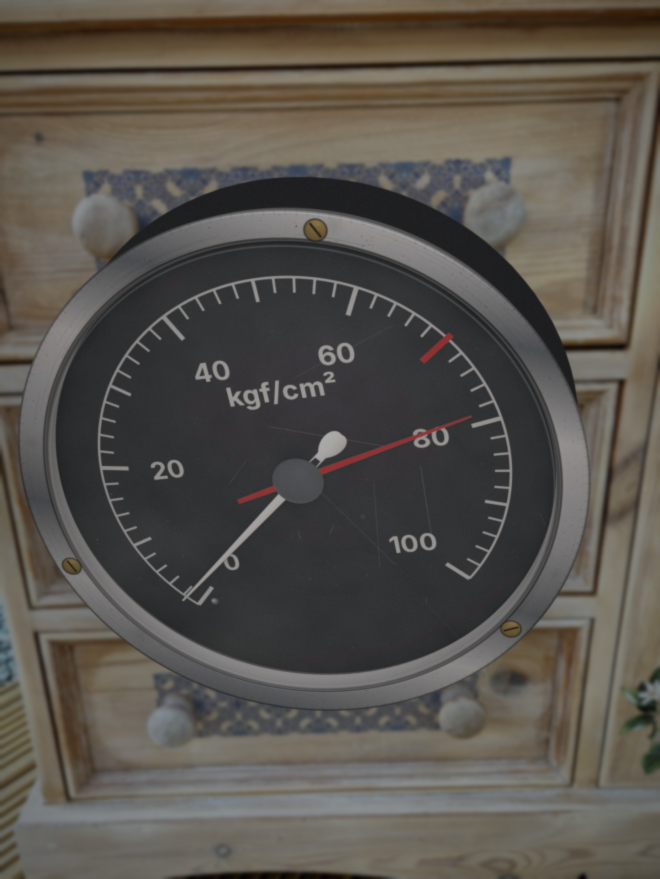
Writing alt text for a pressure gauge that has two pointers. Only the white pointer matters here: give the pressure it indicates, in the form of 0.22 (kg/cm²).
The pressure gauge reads 2 (kg/cm²)
